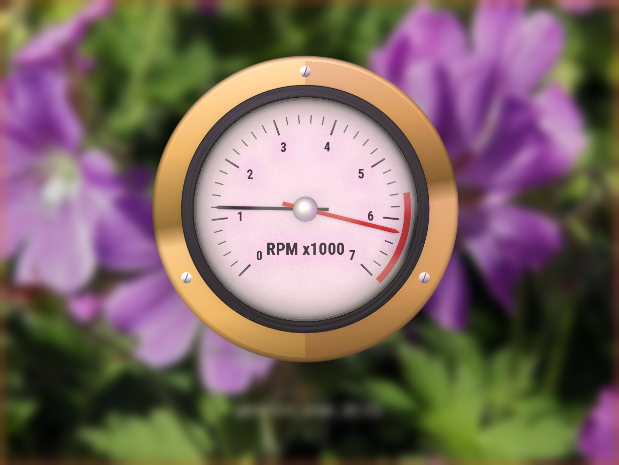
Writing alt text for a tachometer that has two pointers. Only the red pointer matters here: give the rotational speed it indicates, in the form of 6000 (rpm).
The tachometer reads 6200 (rpm)
